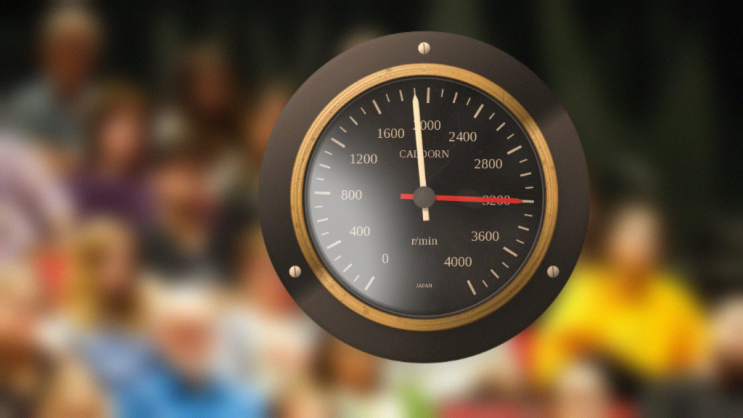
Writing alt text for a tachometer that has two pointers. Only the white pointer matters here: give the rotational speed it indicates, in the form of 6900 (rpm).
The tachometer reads 1900 (rpm)
